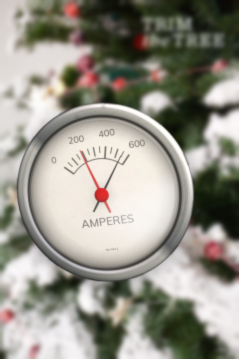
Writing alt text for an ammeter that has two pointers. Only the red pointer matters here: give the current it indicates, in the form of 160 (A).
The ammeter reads 200 (A)
